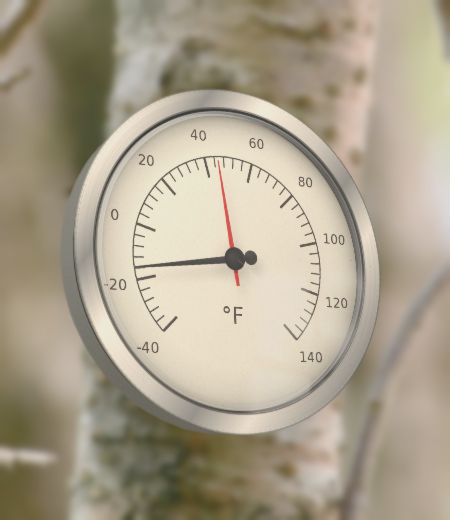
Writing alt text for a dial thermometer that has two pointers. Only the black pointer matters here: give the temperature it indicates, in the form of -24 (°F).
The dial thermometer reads -16 (°F)
